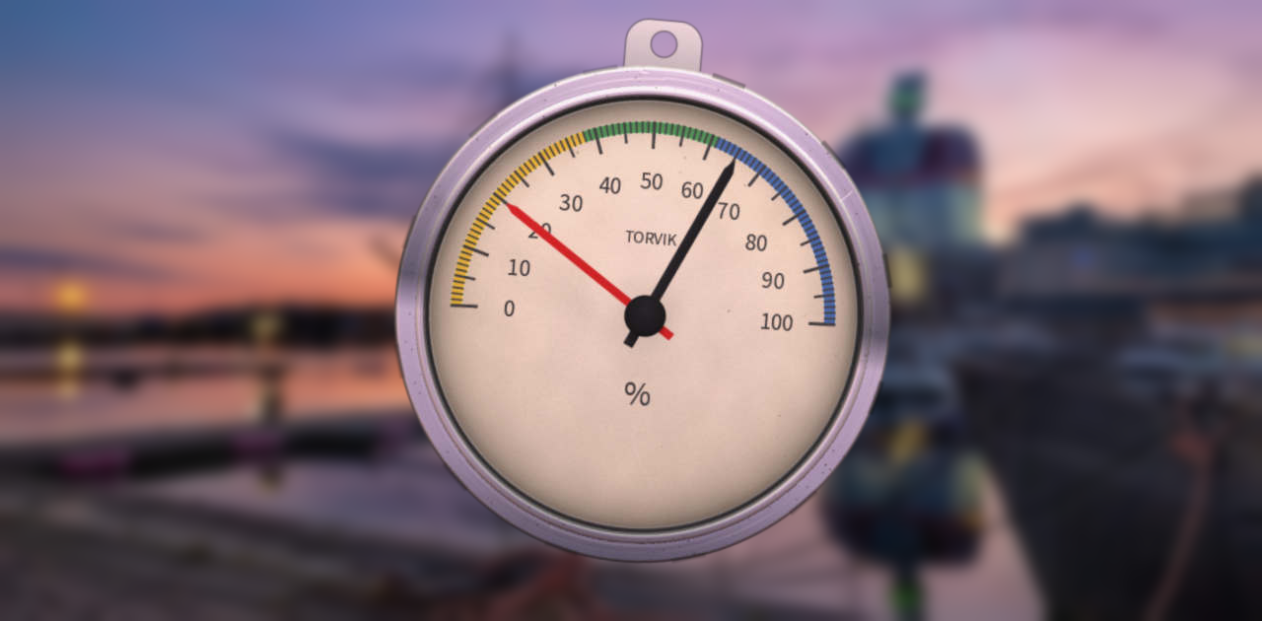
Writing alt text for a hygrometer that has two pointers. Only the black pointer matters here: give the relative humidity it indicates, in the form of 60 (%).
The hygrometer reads 65 (%)
